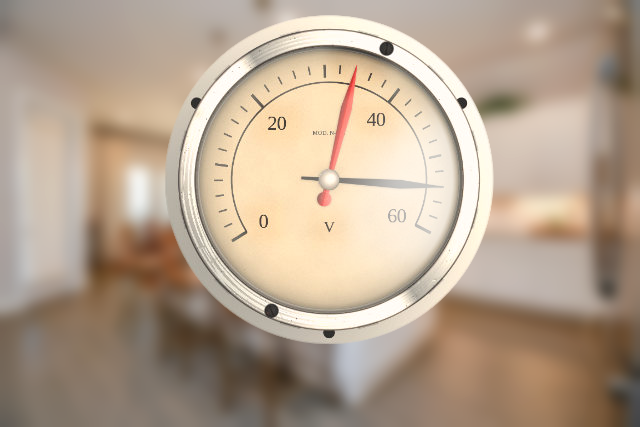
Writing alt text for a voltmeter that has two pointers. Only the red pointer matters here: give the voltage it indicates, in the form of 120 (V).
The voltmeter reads 34 (V)
